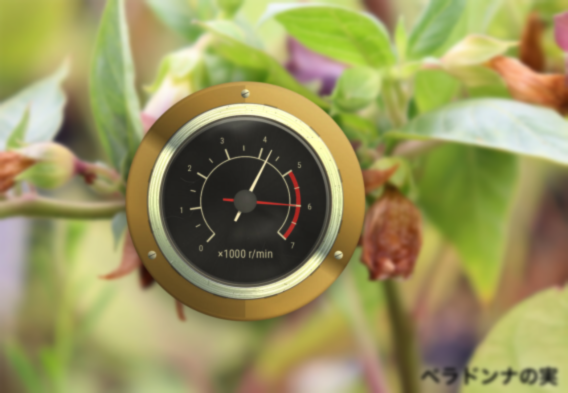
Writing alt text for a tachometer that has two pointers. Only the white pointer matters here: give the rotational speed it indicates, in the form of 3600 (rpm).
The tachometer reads 4250 (rpm)
